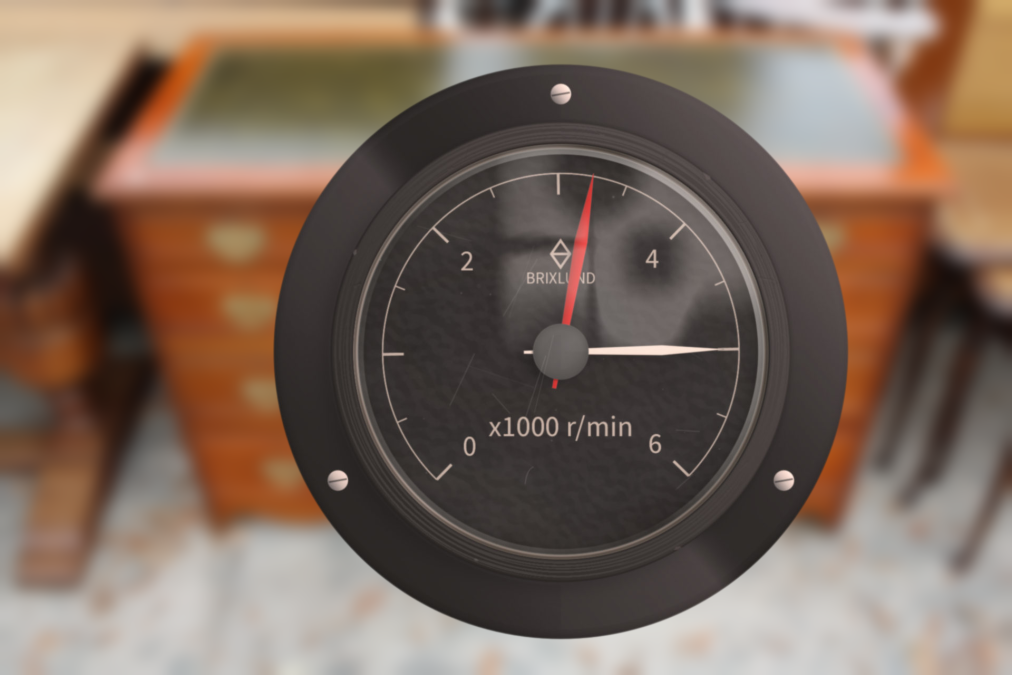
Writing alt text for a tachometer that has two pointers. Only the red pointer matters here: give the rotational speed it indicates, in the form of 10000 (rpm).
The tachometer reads 3250 (rpm)
